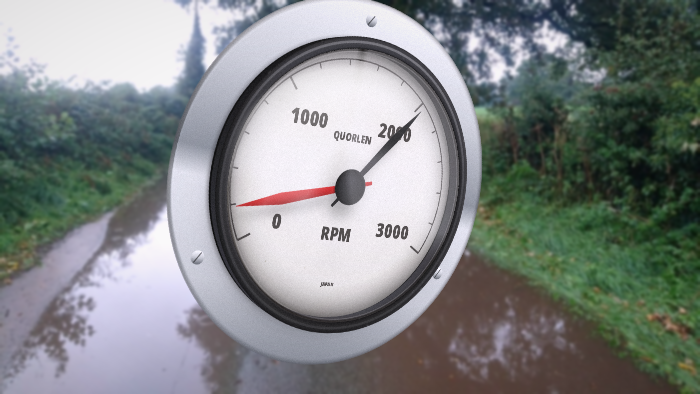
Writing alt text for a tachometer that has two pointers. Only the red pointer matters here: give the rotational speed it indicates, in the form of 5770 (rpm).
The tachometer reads 200 (rpm)
